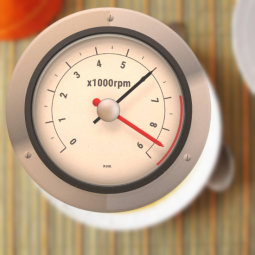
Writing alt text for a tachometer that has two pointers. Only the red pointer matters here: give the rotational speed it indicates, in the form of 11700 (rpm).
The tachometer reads 8500 (rpm)
